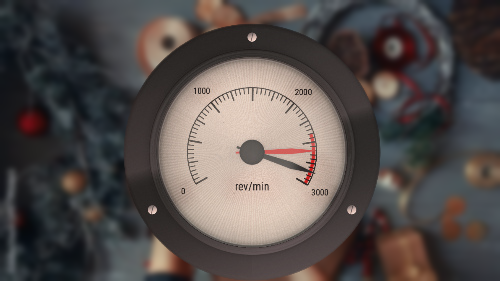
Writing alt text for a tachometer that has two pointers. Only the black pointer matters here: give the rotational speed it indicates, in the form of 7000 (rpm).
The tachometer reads 2850 (rpm)
